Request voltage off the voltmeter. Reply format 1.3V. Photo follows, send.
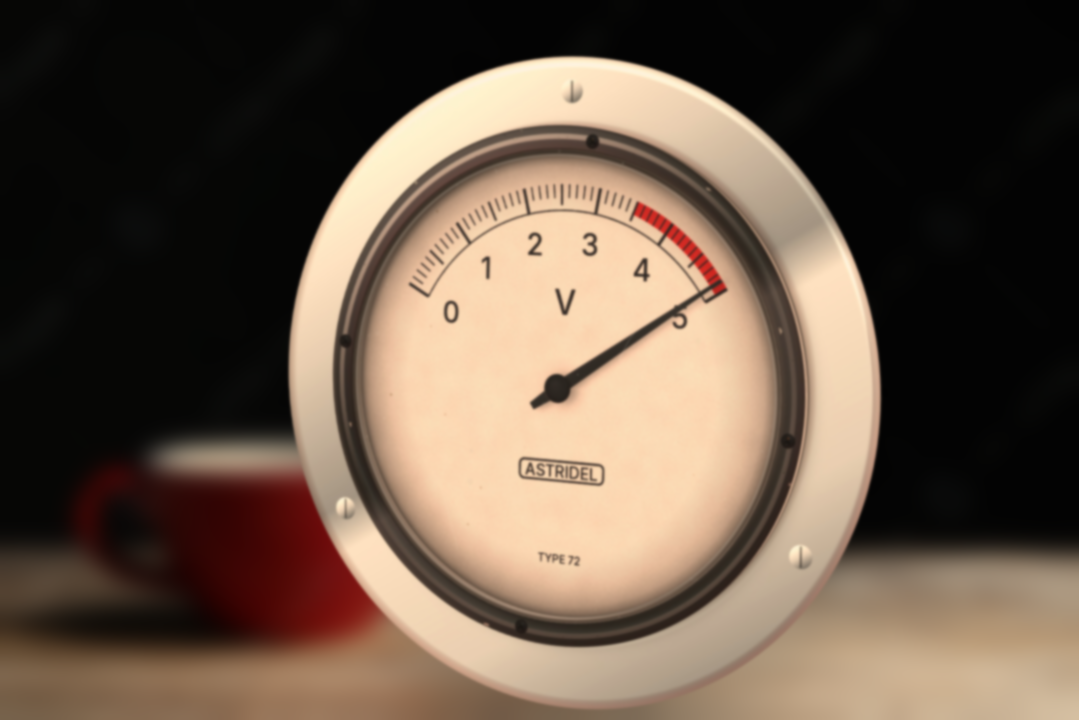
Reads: 4.9V
